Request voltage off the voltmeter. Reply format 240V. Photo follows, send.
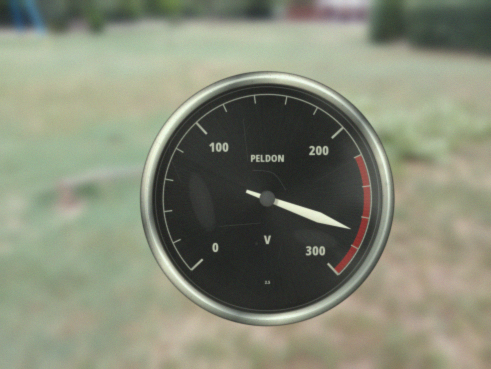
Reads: 270V
